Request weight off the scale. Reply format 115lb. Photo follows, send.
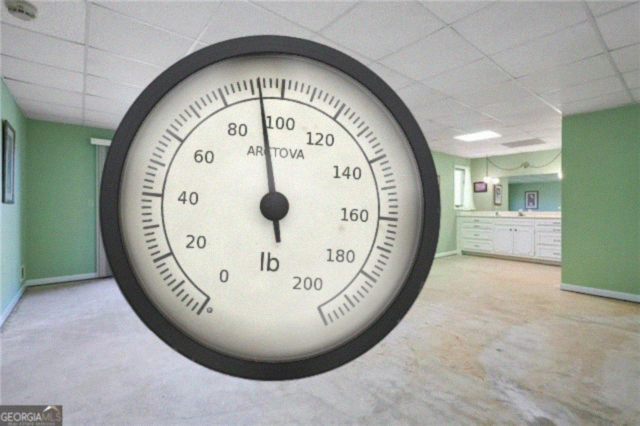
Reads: 92lb
